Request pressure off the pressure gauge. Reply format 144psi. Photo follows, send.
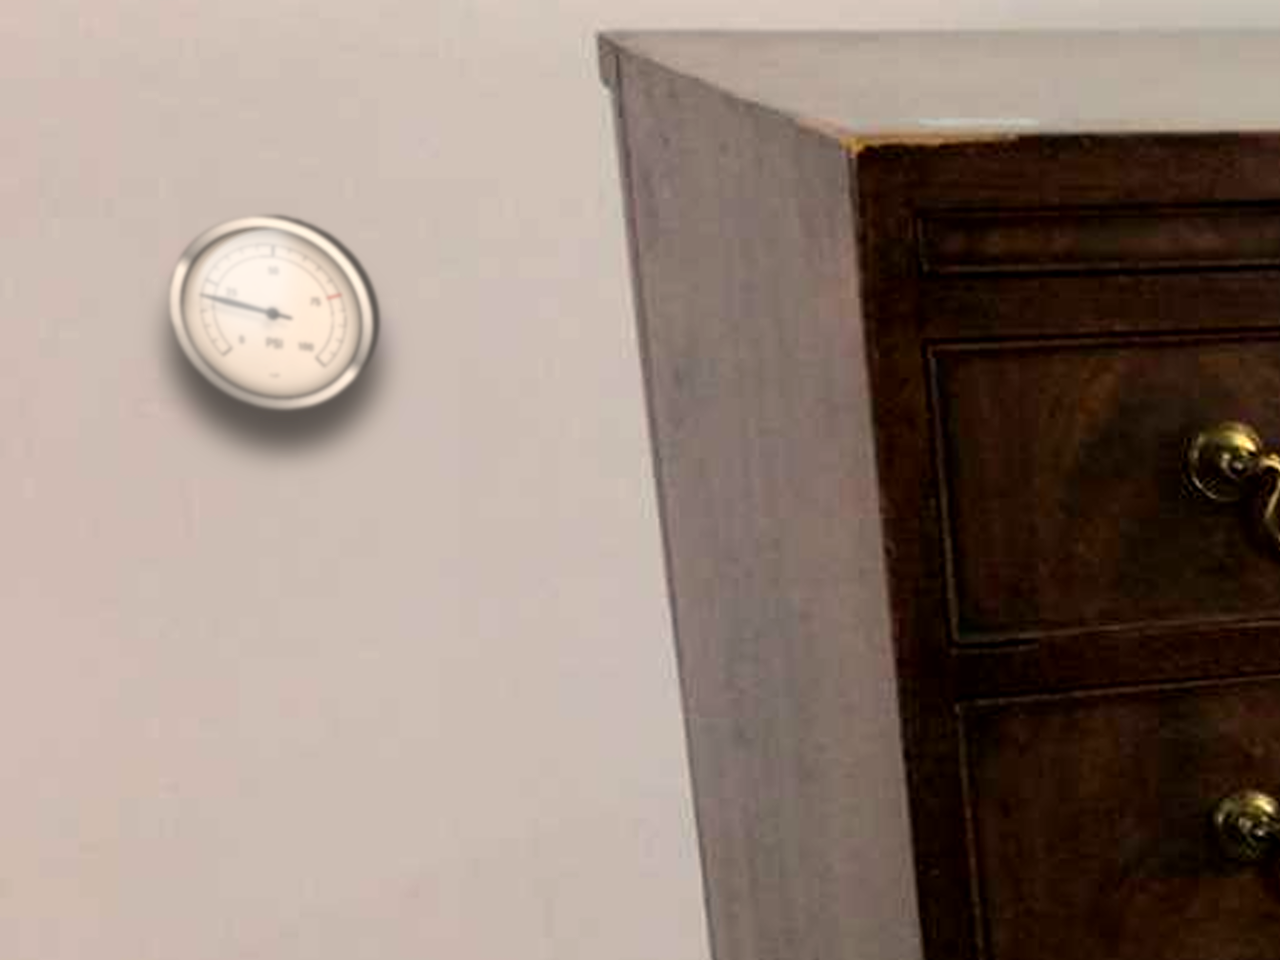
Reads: 20psi
